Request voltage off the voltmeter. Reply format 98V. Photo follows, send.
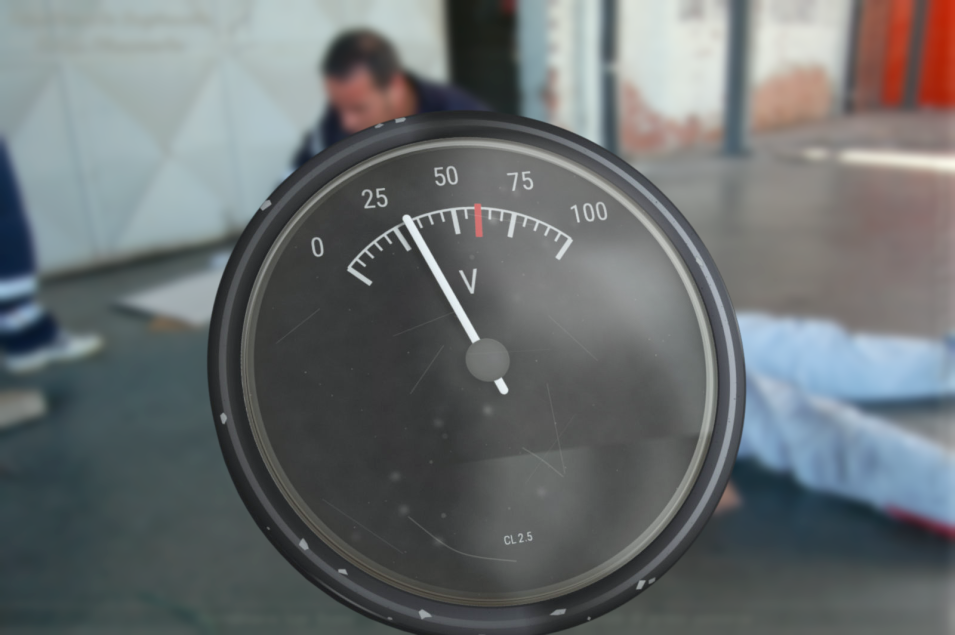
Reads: 30V
